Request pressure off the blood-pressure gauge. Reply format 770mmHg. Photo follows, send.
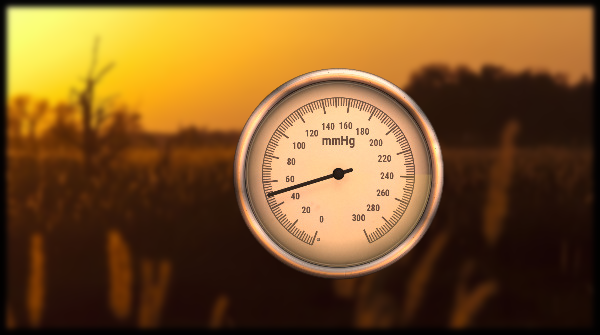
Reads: 50mmHg
